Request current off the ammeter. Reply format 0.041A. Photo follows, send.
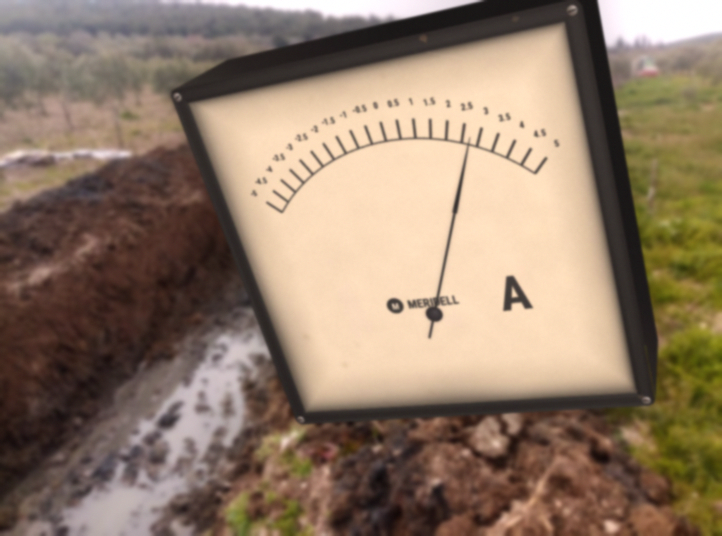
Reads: 2.75A
